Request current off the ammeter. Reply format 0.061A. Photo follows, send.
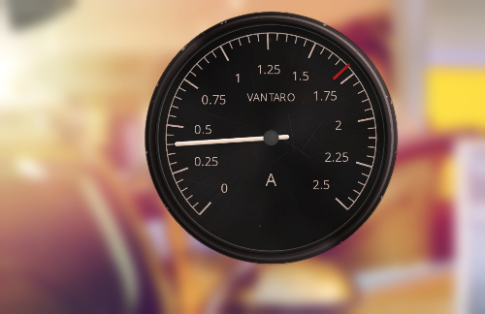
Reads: 0.4A
